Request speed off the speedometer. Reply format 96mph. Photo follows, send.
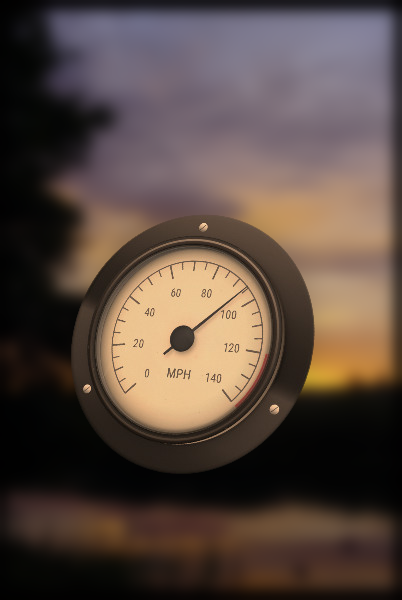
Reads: 95mph
